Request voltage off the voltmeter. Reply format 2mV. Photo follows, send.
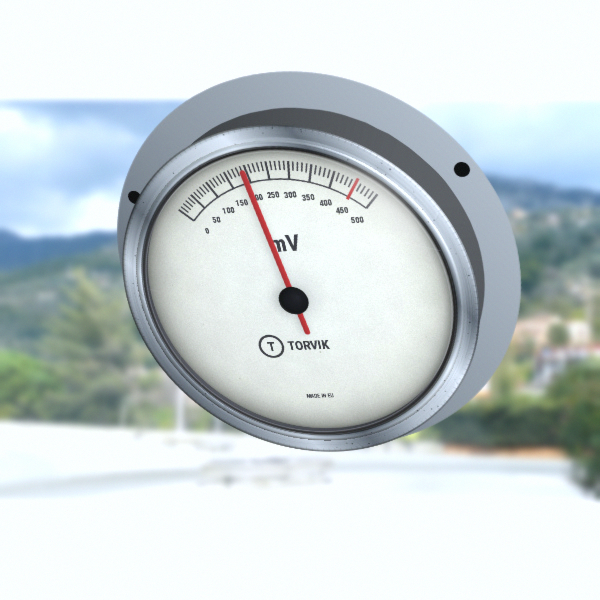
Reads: 200mV
